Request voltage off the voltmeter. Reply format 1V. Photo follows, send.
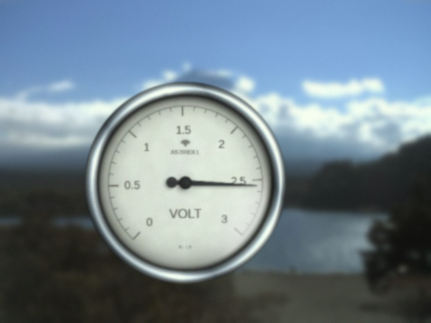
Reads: 2.55V
